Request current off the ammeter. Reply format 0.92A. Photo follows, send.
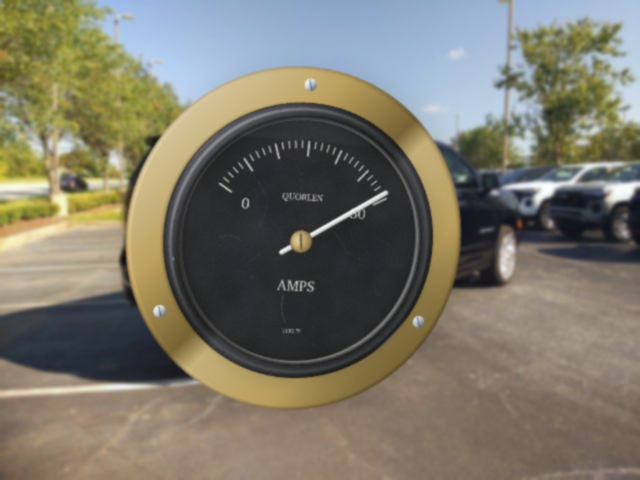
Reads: 29A
